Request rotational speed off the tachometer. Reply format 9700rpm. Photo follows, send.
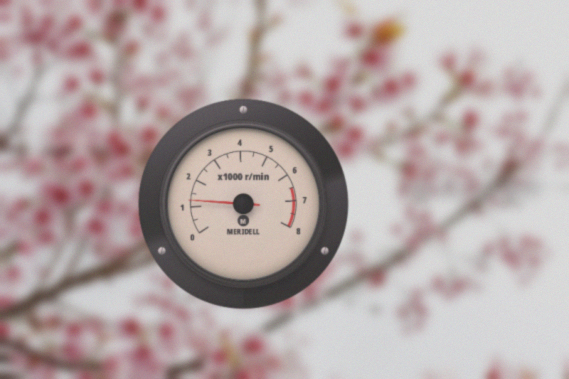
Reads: 1250rpm
